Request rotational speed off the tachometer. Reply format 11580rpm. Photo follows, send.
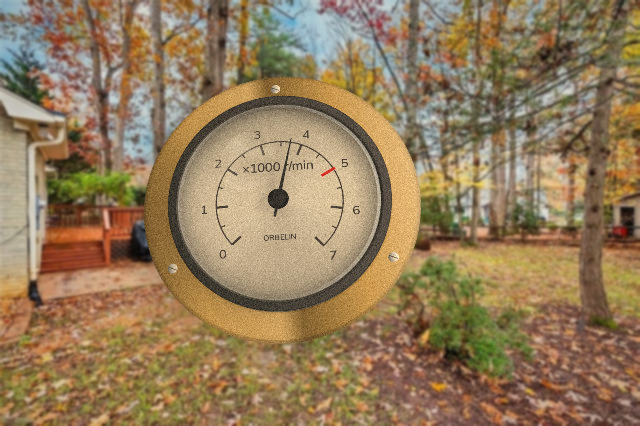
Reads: 3750rpm
